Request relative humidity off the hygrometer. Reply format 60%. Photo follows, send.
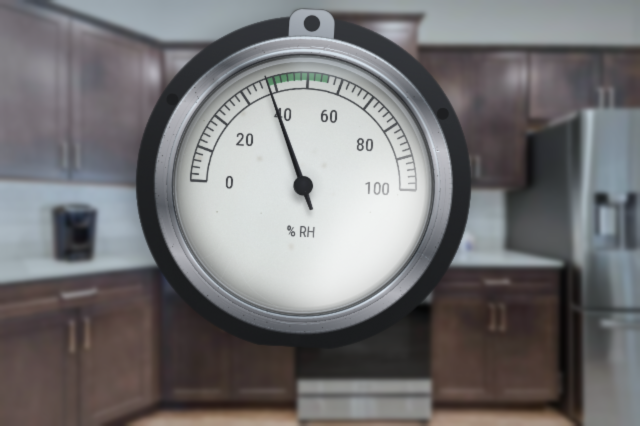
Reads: 38%
